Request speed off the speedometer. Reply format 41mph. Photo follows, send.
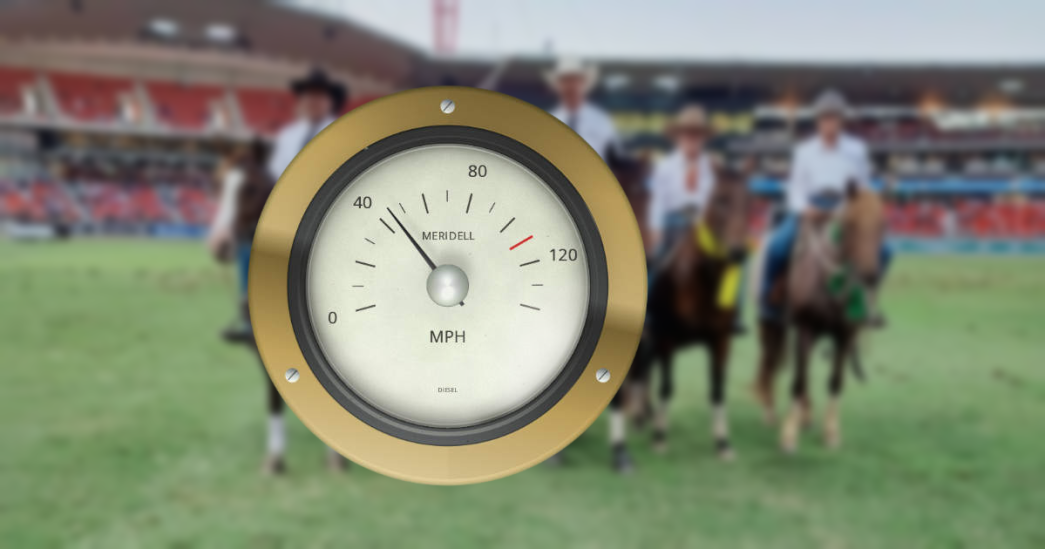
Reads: 45mph
